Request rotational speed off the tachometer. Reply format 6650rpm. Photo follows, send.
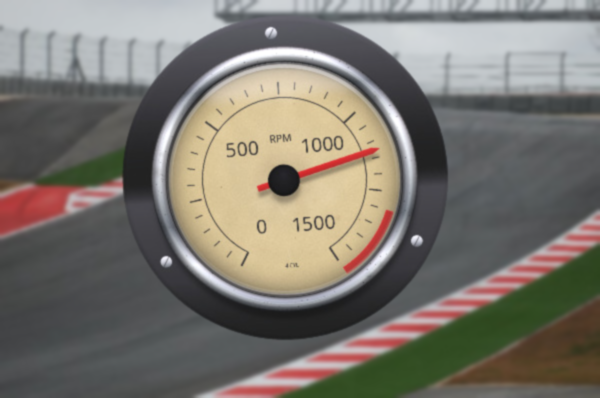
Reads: 1125rpm
